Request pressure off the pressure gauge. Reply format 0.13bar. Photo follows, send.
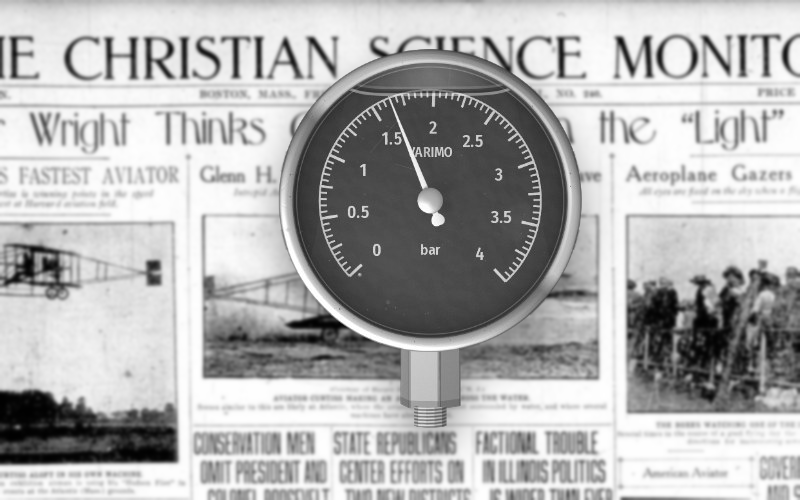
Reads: 1.65bar
